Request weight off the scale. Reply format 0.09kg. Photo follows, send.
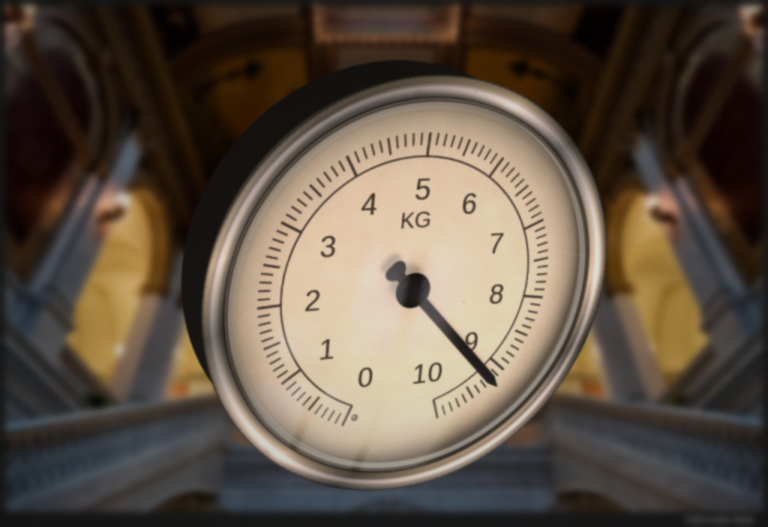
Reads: 9.2kg
